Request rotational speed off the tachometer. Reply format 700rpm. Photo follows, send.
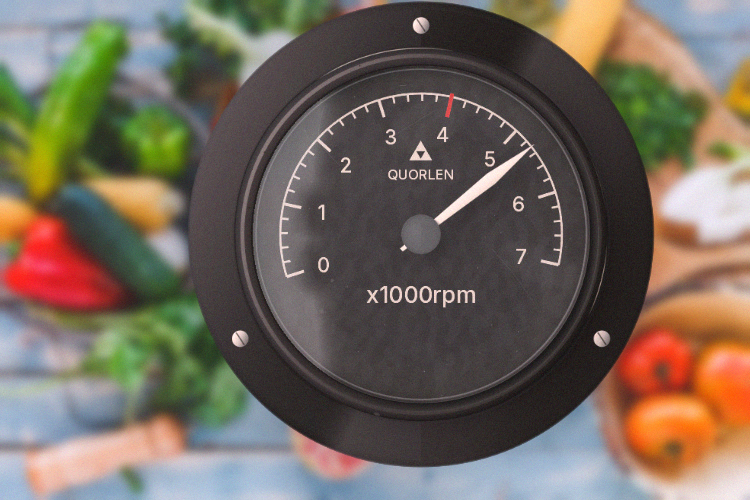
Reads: 5300rpm
